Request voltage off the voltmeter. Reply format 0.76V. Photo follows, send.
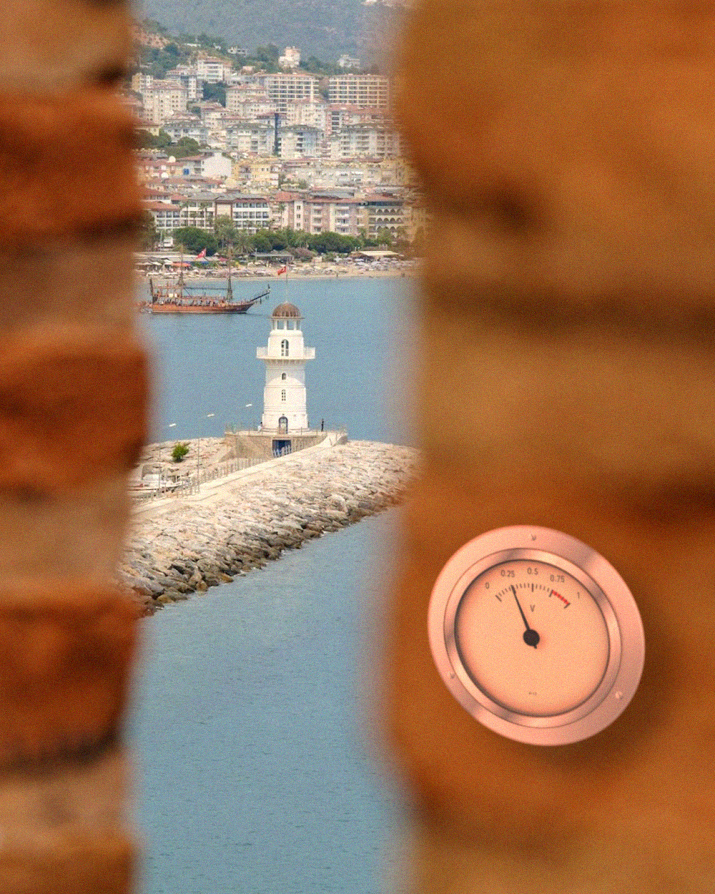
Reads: 0.25V
